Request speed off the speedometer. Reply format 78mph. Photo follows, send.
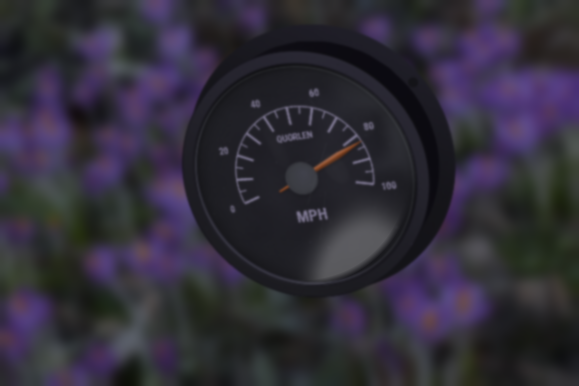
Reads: 82.5mph
